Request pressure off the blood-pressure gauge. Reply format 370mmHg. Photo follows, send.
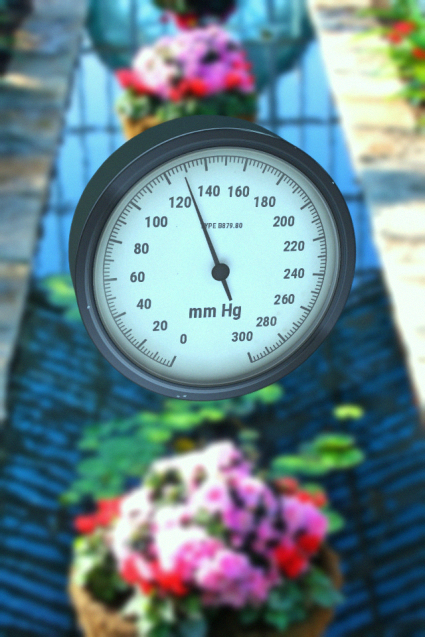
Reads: 128mmHg
